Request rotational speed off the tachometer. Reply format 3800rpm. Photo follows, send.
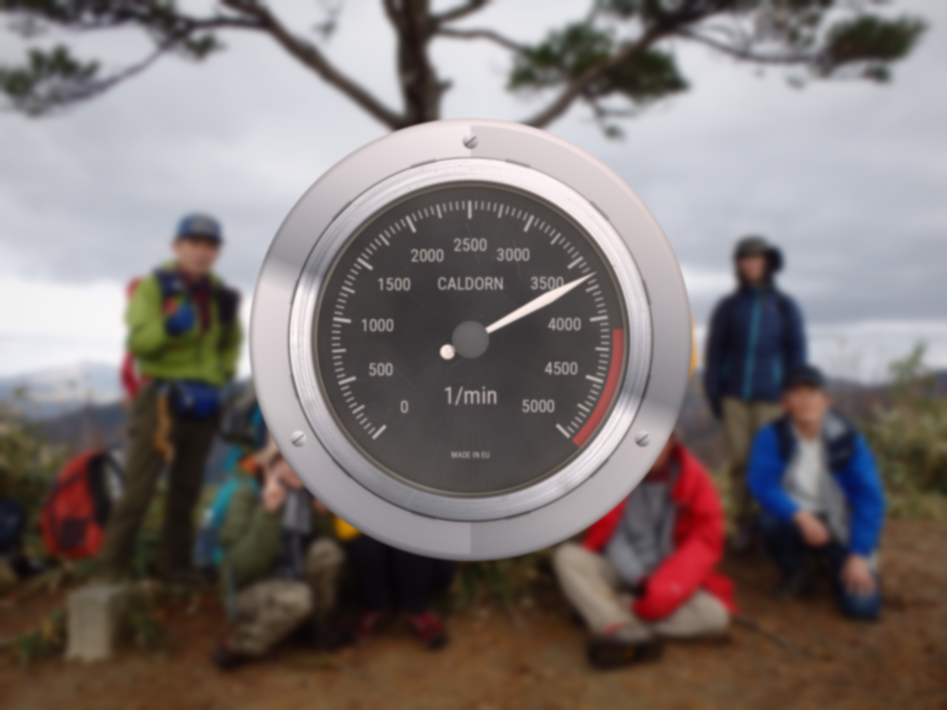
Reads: 3650rpm
